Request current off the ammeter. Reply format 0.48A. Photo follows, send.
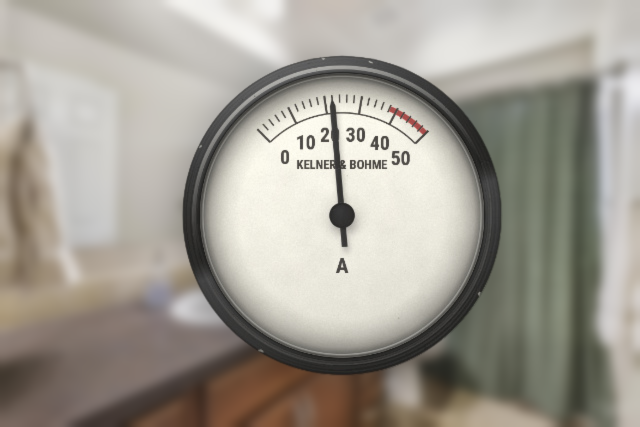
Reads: 22A
